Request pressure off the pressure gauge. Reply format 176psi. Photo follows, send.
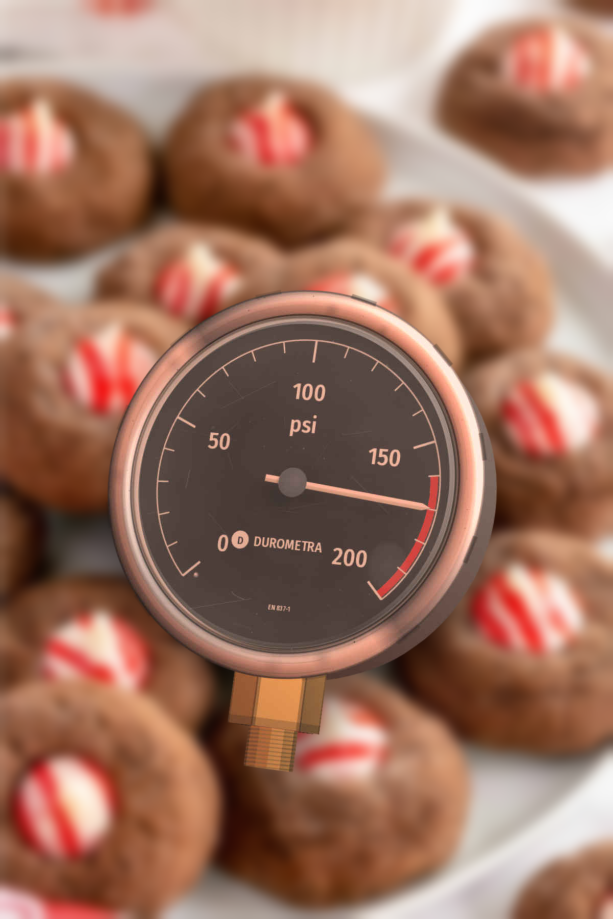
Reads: 170psi
